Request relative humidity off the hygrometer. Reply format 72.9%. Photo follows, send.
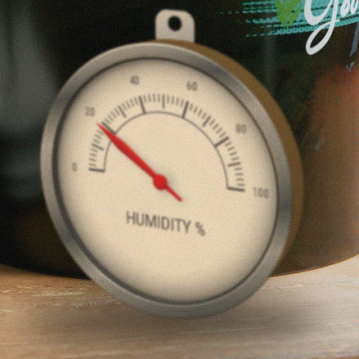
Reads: 20%
